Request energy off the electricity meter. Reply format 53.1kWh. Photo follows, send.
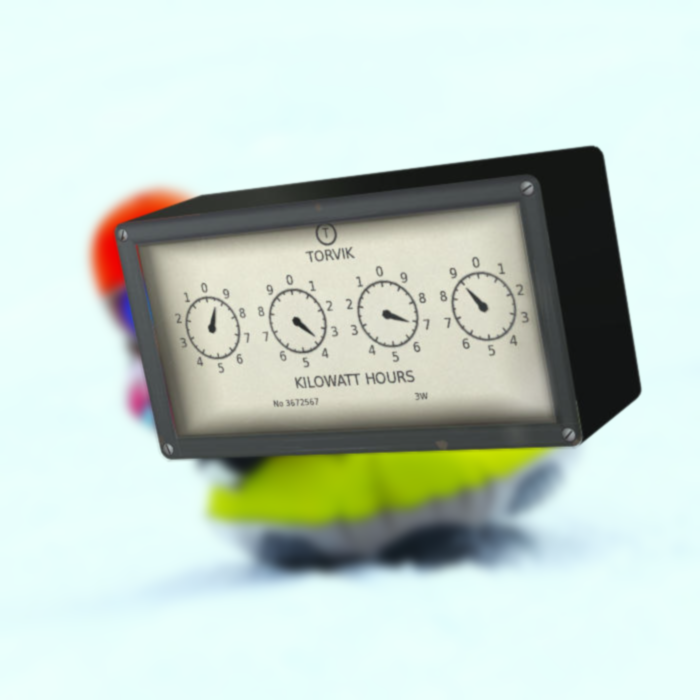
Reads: 9369kWh
